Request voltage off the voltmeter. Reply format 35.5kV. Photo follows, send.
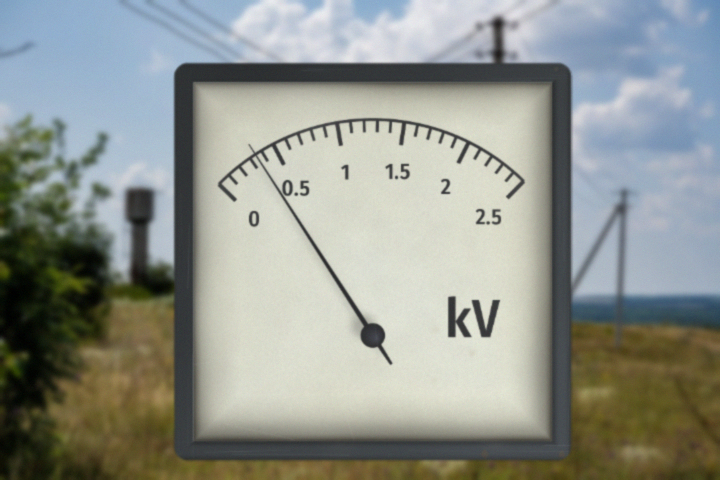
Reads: 0.35kV
